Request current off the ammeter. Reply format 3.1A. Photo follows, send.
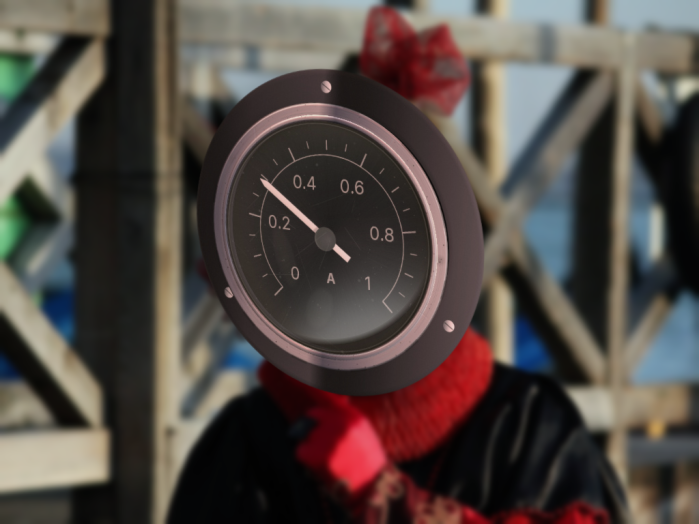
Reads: 0.3A
